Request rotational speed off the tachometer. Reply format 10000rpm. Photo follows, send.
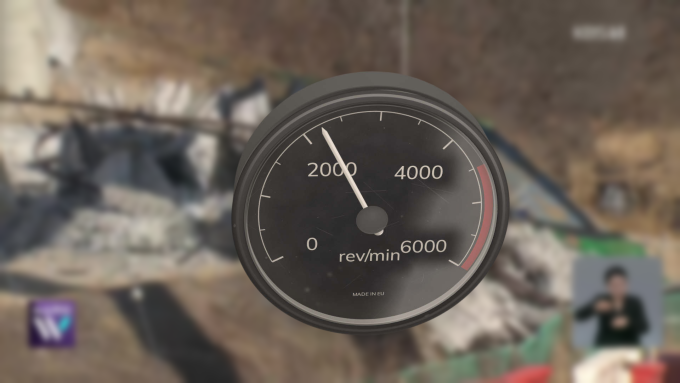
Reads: 2250rpm
